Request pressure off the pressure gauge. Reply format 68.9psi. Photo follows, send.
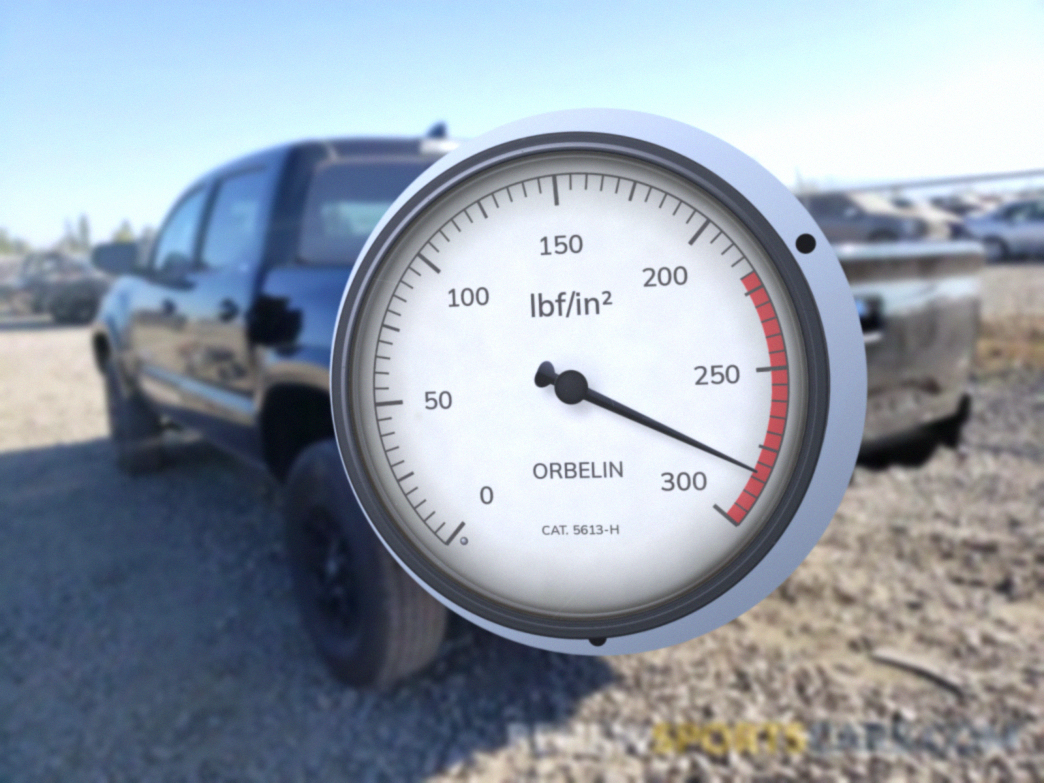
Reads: 282.5psi
